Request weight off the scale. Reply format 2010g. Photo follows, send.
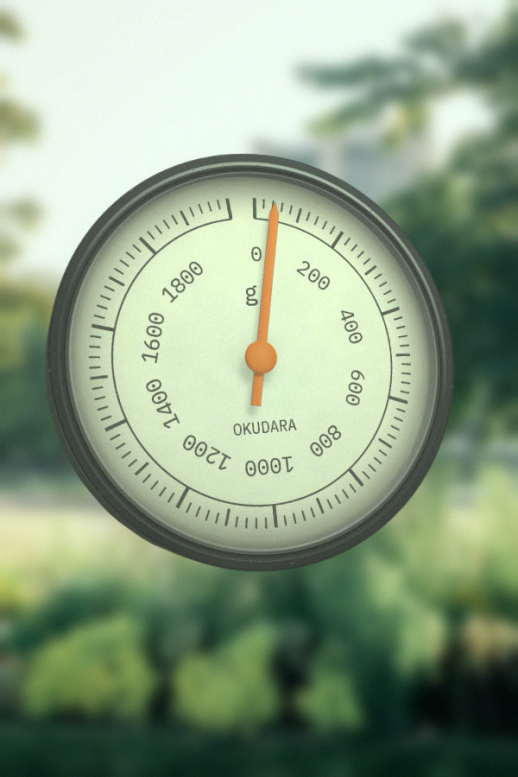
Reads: 40g
